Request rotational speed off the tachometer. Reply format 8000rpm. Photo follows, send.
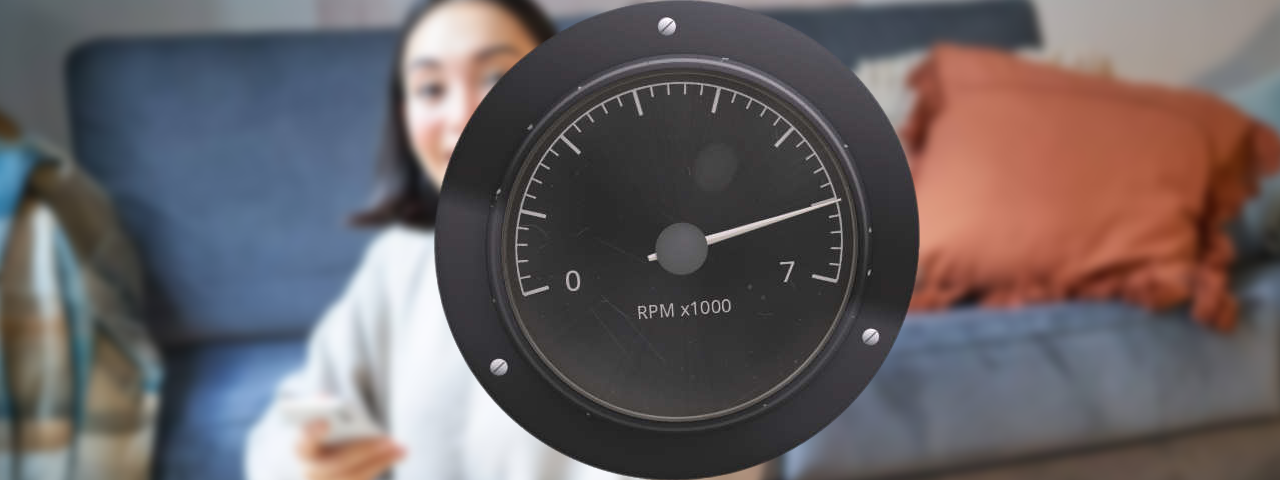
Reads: 6000rpm
